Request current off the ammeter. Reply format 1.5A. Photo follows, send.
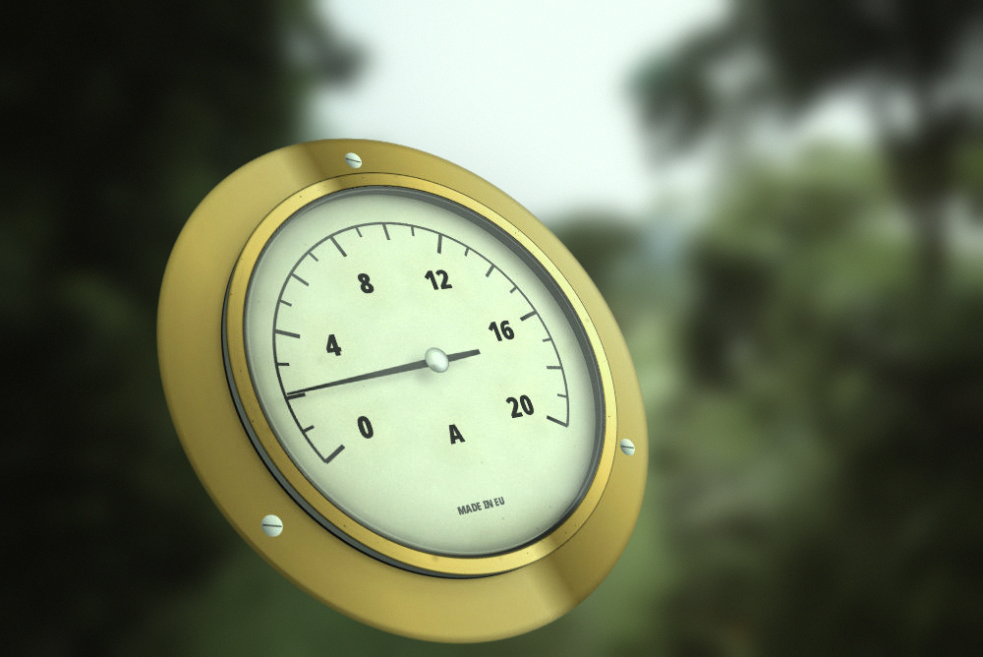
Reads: 2A
